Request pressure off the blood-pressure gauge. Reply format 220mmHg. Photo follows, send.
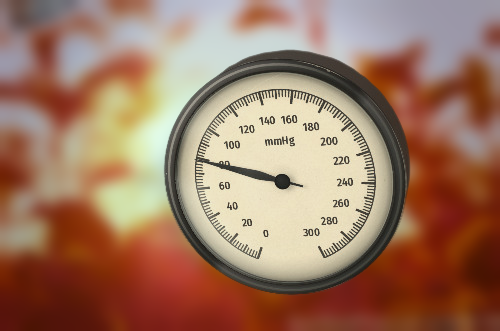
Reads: 80mmHg
